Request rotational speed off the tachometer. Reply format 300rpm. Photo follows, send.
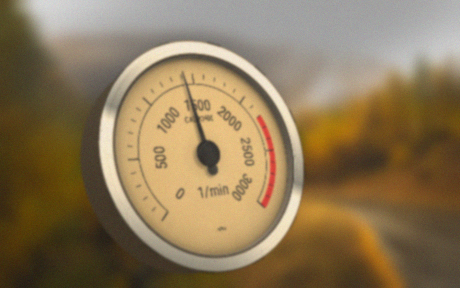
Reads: 1400rpm
